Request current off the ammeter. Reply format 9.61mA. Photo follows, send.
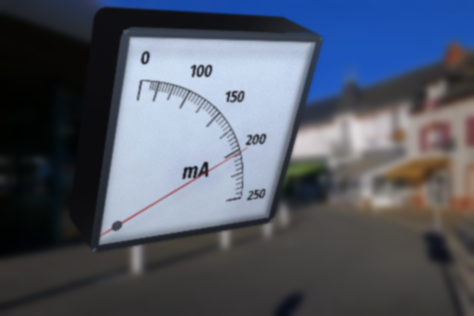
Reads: 200mA
